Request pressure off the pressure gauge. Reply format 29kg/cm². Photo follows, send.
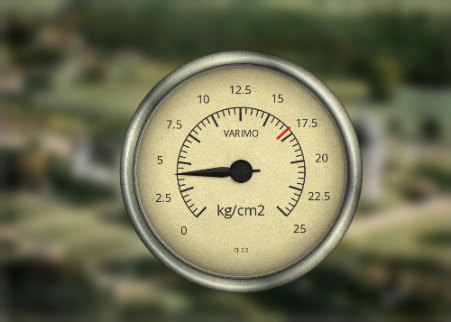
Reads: 4kg/cm²
